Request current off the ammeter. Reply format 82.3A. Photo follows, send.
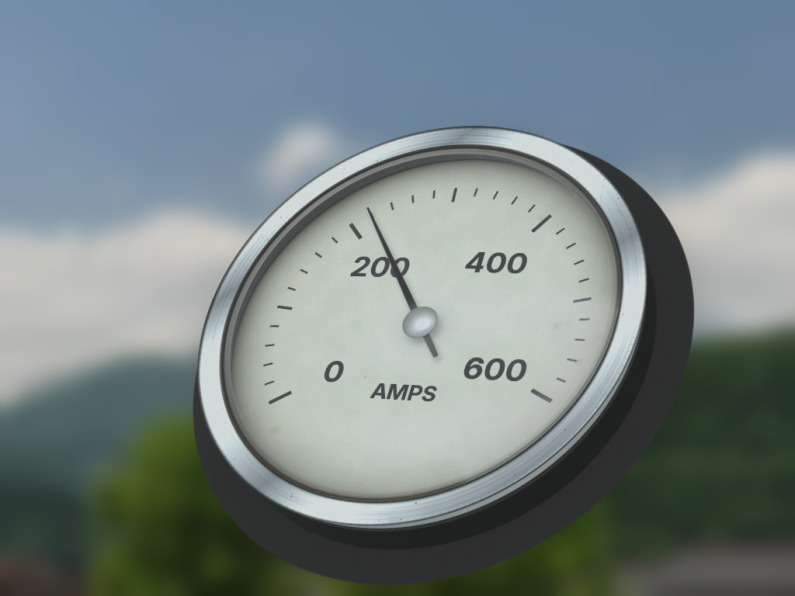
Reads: 220A
